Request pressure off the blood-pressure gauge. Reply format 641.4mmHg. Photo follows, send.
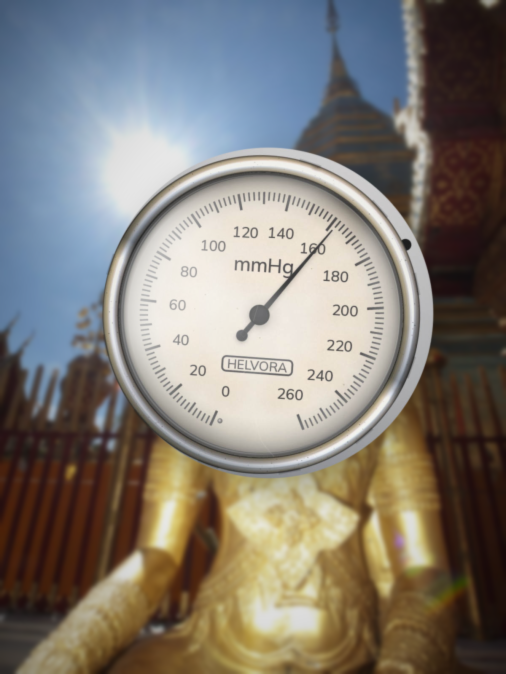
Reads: 162mmHg
